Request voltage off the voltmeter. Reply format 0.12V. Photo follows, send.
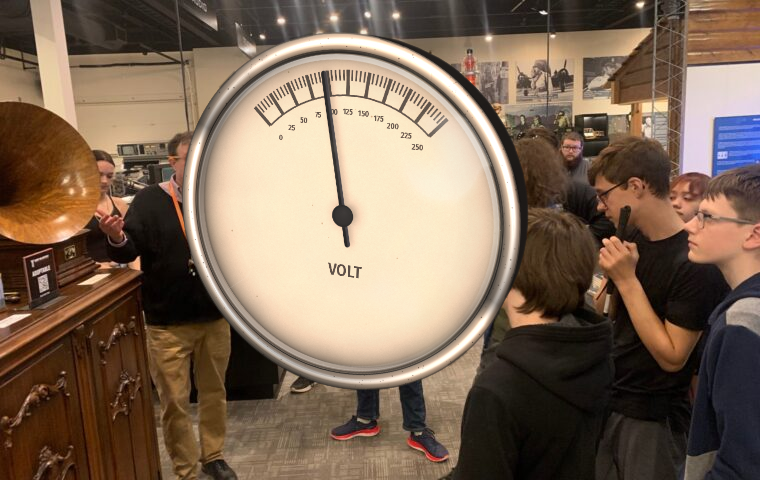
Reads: 100V
